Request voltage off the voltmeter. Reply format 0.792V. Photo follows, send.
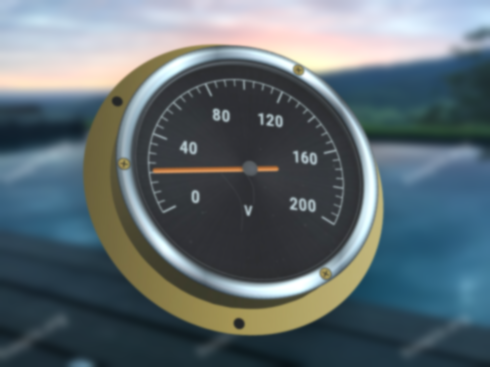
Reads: 20V
